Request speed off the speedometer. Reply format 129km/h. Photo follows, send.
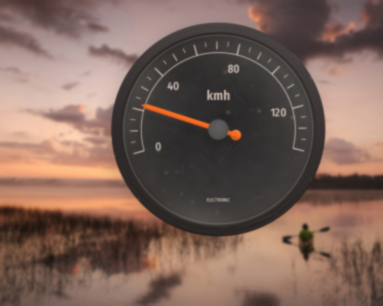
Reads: 22.5km/h
